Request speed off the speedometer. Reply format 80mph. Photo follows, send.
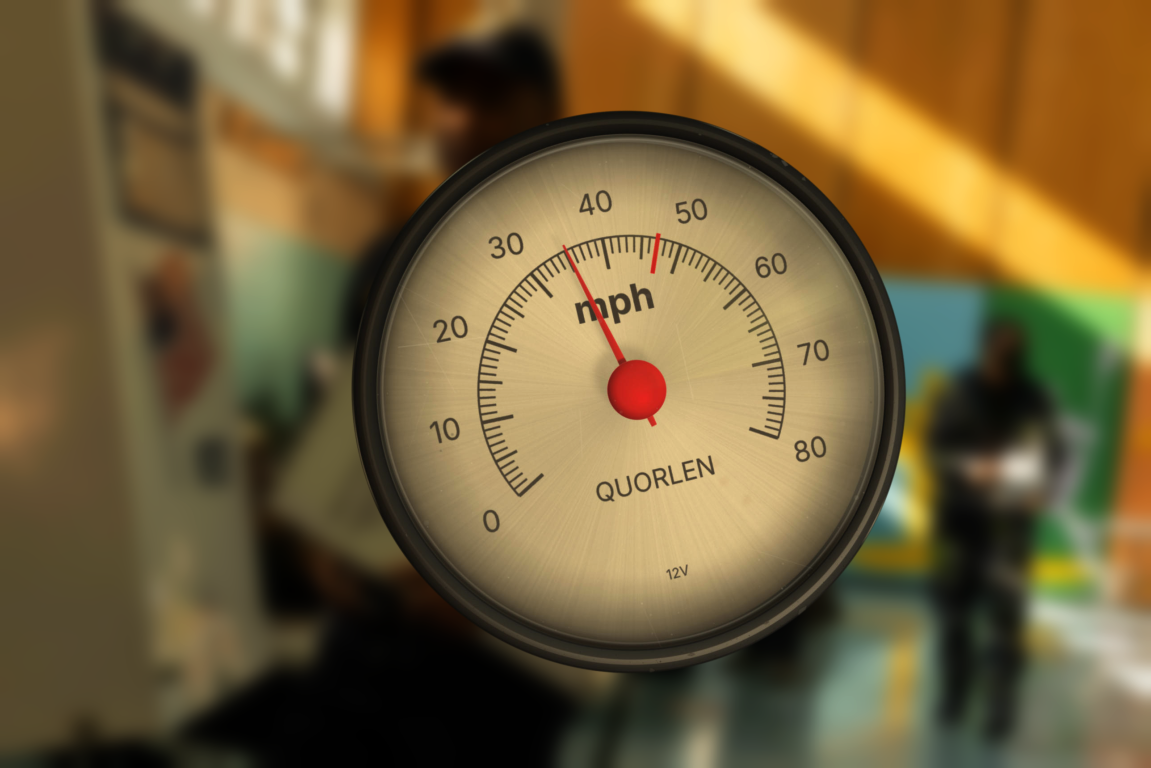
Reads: 35mph
